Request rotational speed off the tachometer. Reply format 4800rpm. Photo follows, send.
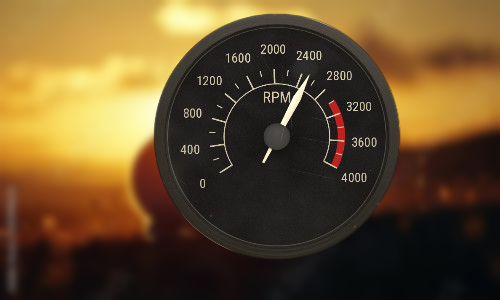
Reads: 2500rpm
